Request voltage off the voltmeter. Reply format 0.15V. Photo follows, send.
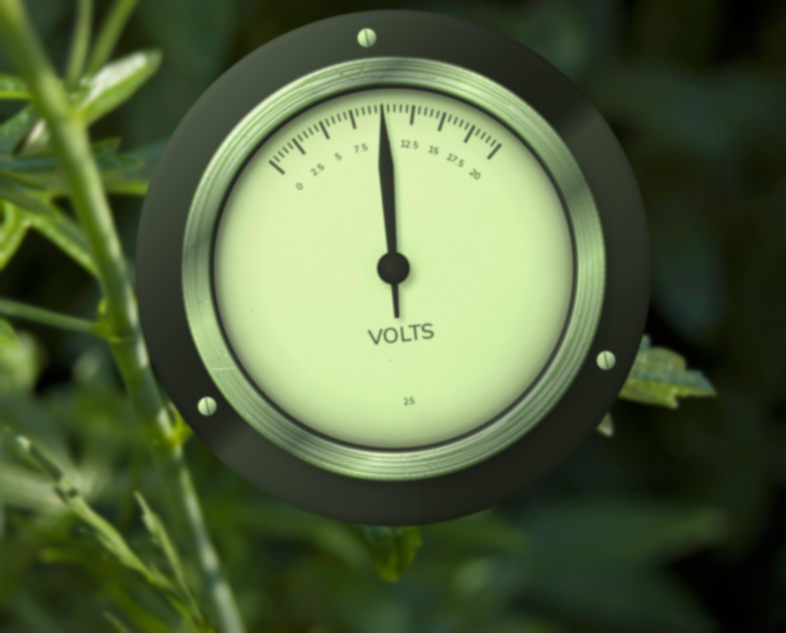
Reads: 10V
